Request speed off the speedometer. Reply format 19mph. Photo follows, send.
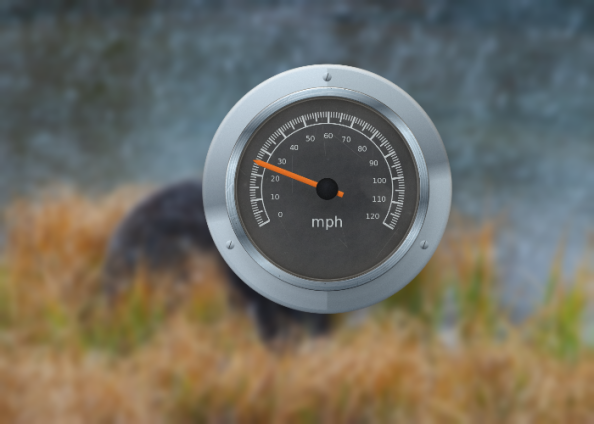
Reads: 25mph
